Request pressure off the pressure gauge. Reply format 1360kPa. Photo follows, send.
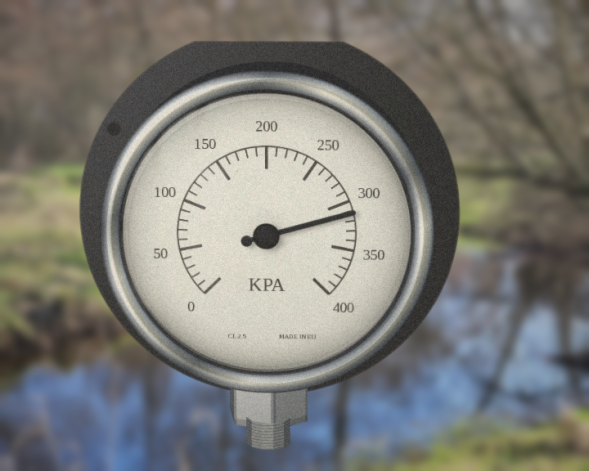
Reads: 310kPa
